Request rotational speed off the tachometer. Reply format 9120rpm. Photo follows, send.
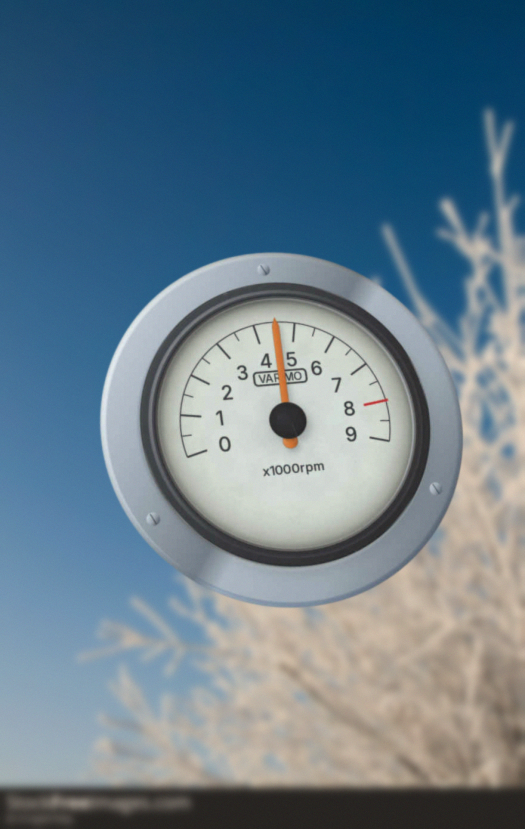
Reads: 4500rpm
